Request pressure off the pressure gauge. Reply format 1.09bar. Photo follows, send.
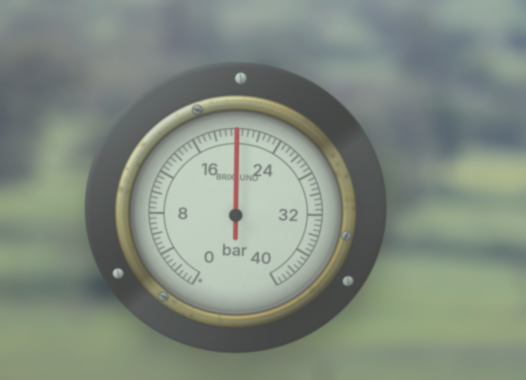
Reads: 20bar
